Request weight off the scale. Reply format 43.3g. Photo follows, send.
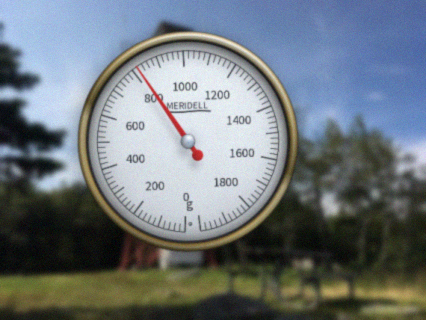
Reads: 820g
